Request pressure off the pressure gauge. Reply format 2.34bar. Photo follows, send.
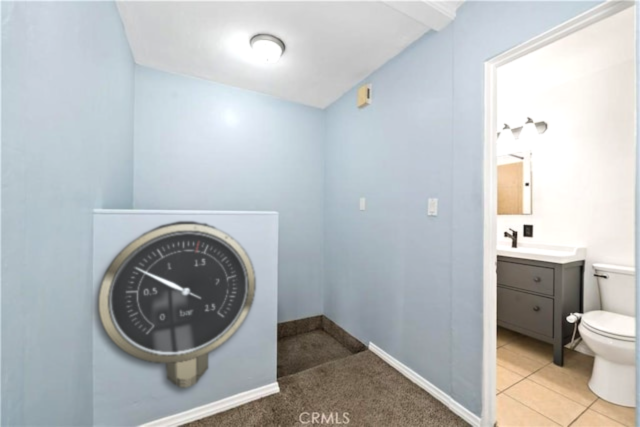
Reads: 0.75bar
